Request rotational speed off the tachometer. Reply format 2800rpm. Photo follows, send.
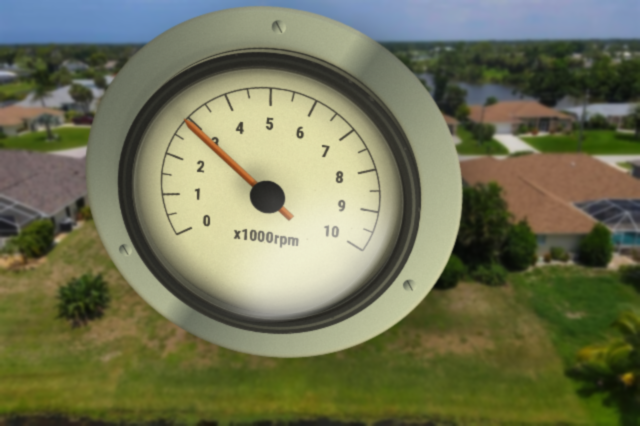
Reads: 3000rpm
